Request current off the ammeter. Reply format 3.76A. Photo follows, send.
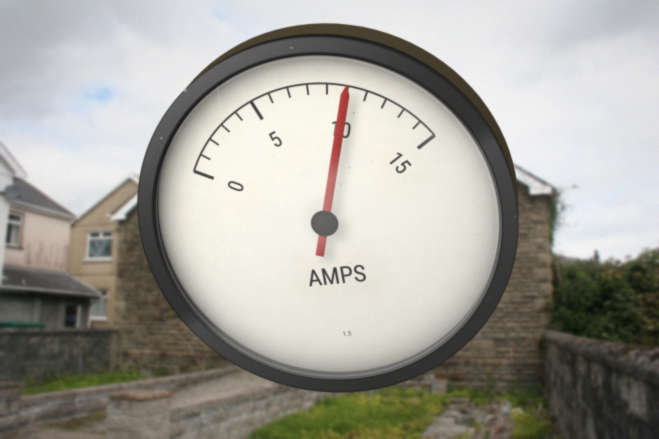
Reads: 10A
